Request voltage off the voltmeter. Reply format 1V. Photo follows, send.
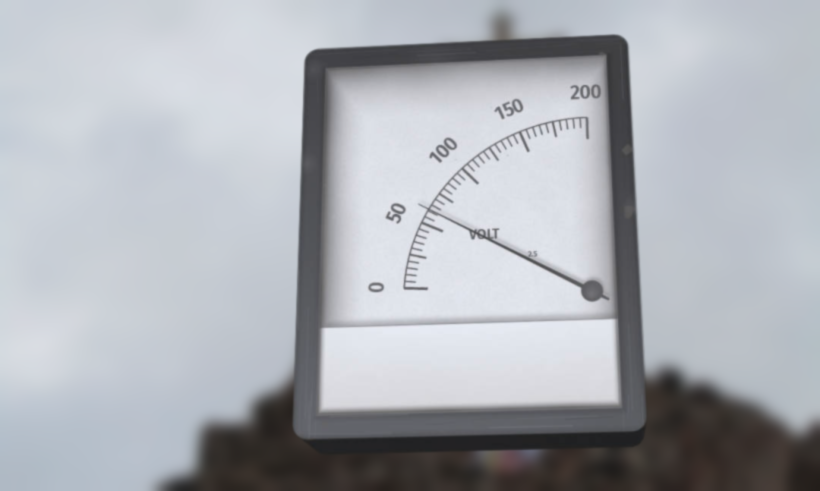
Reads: 60V
